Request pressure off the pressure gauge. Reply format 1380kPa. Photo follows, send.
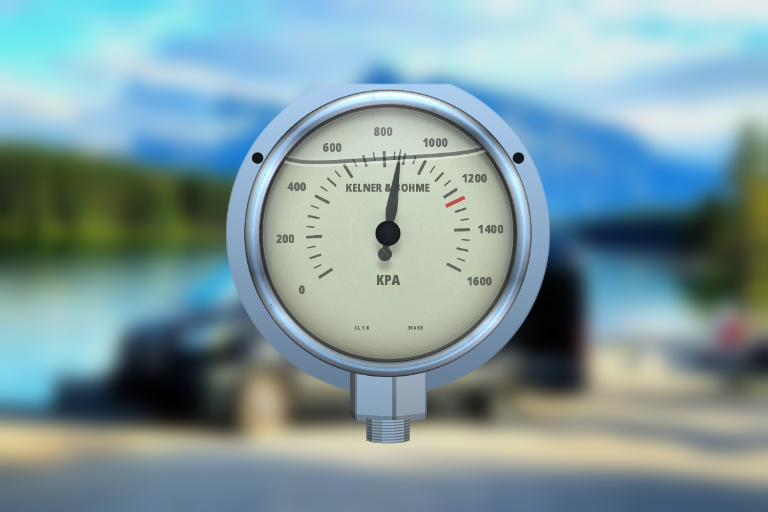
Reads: 875kPa
